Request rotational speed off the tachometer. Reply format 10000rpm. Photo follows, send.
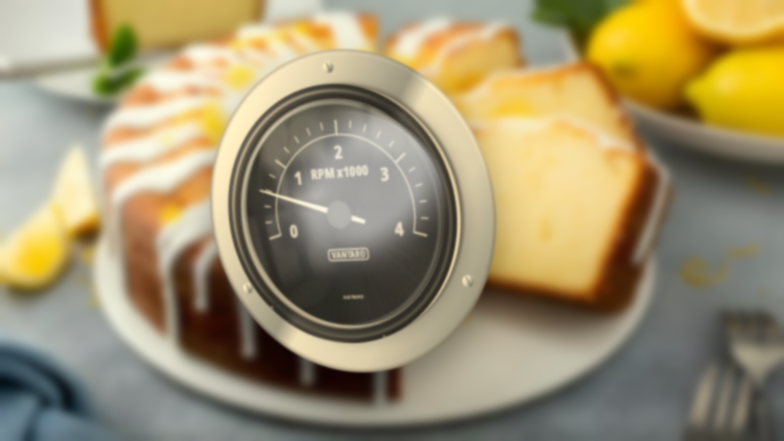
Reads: 600rpm
